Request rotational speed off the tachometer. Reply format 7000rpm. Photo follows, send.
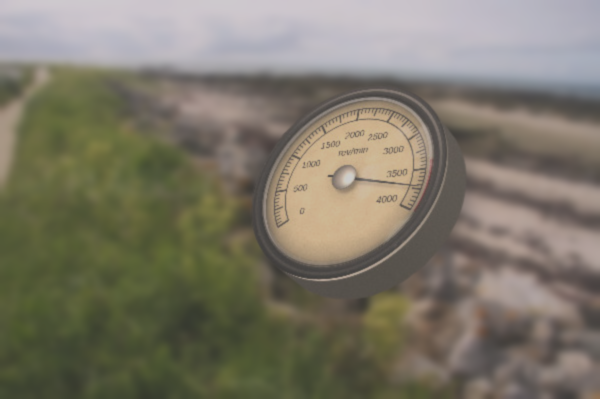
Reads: 3750rpm
